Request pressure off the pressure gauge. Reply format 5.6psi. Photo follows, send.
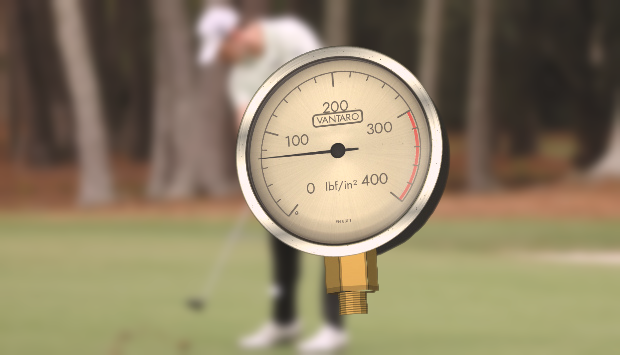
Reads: 70psi
